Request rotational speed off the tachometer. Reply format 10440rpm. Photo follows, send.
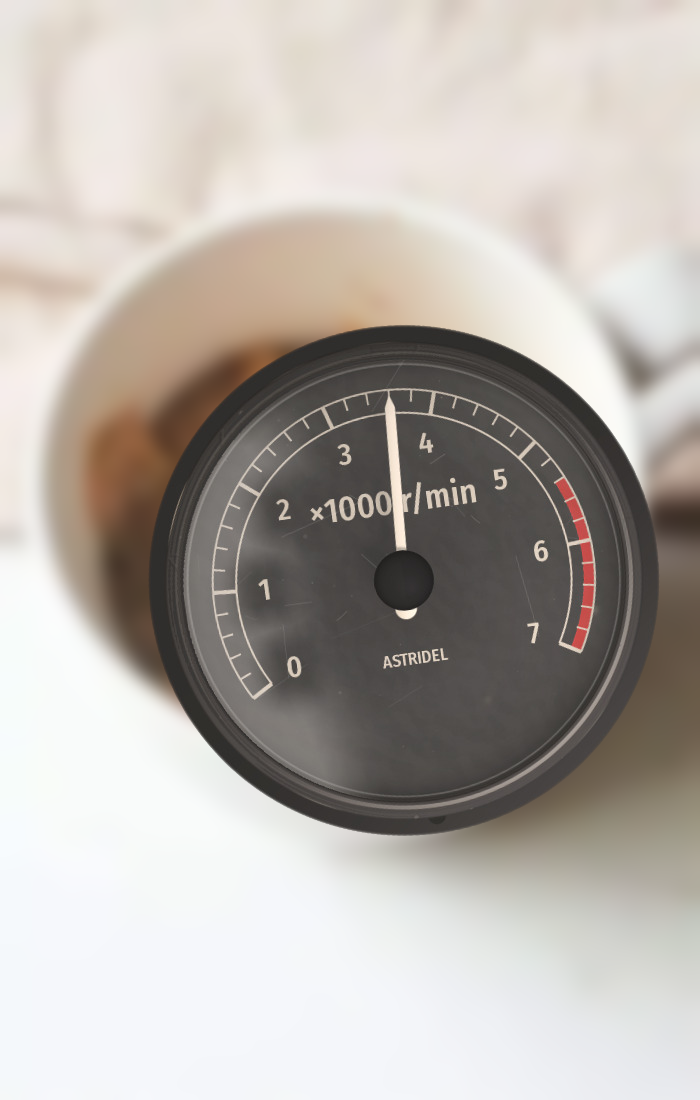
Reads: 3600rpm
